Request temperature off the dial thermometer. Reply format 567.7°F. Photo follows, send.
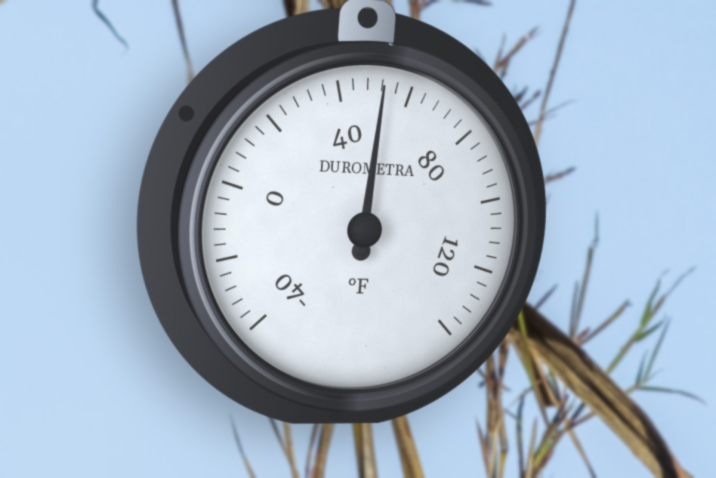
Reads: 52°F
